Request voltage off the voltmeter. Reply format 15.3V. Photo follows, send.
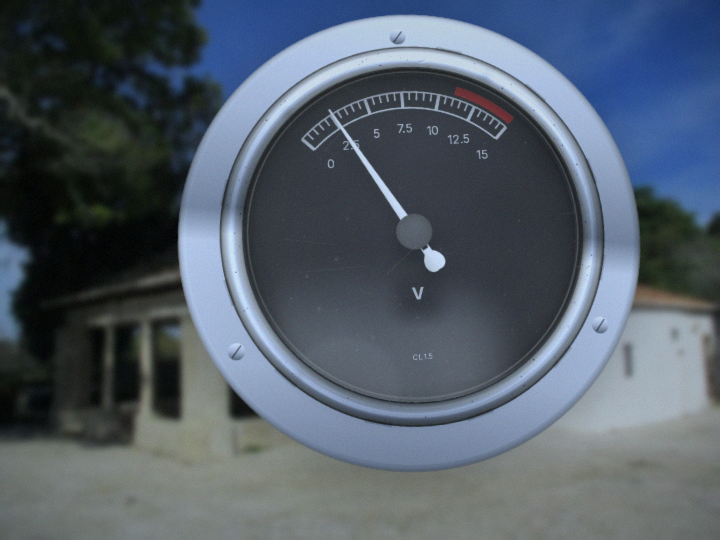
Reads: 2.5V
